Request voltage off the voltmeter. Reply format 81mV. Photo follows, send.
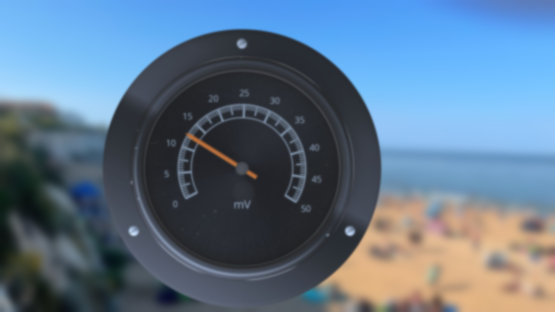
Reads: 12.5mV
